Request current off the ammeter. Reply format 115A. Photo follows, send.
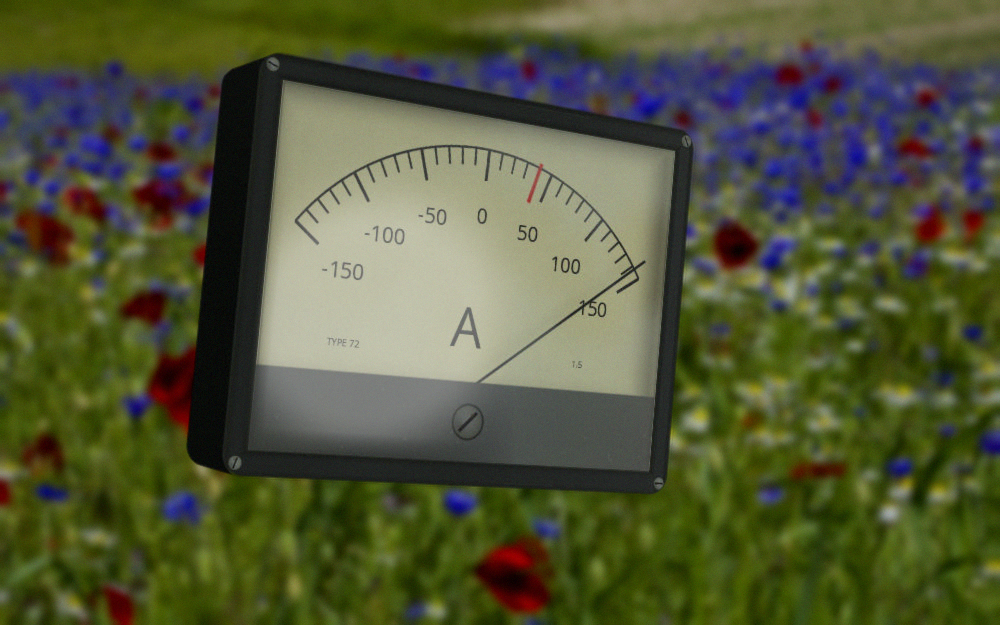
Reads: 140A
